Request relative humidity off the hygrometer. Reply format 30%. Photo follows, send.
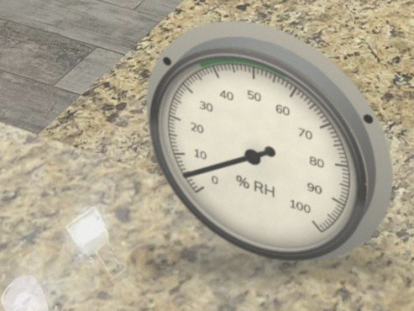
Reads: 5%
